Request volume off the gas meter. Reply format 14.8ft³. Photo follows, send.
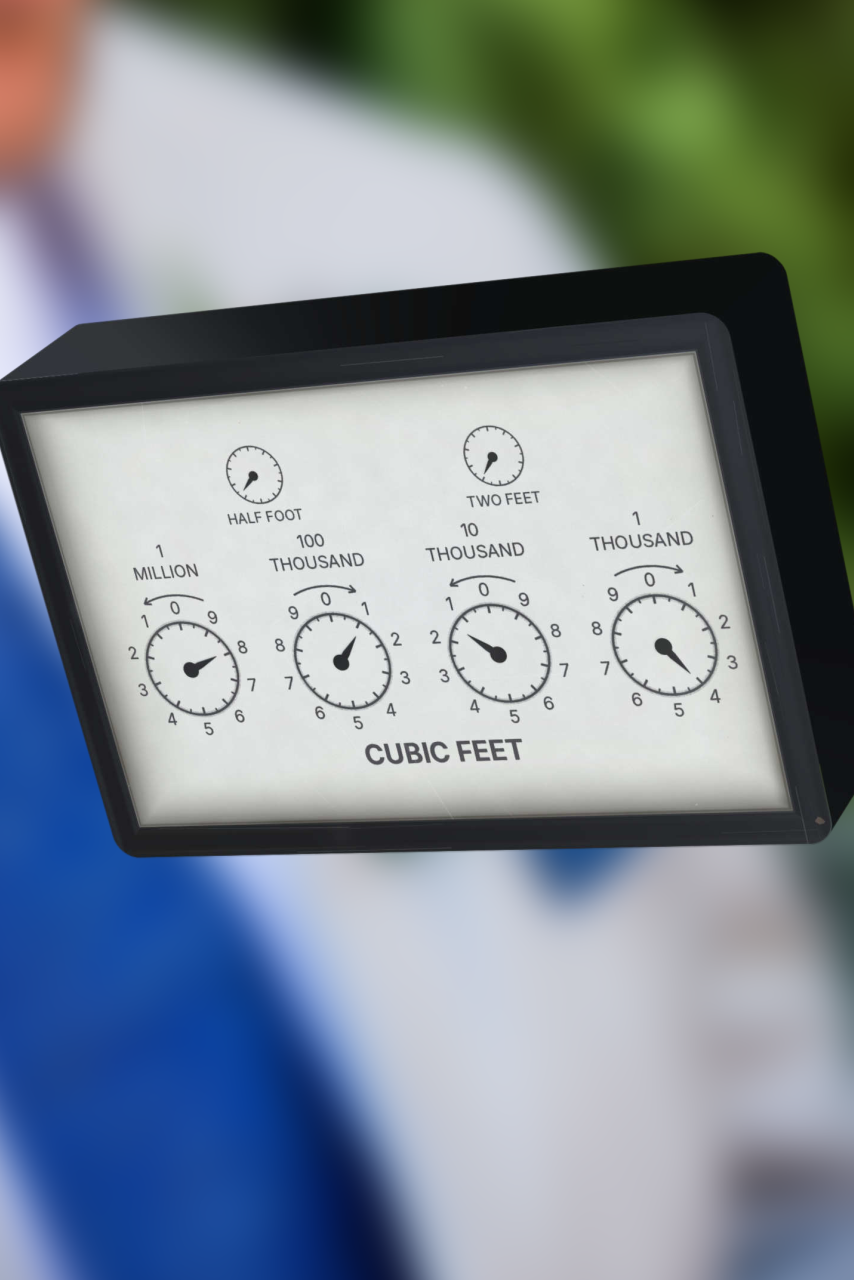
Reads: 811400ft³
